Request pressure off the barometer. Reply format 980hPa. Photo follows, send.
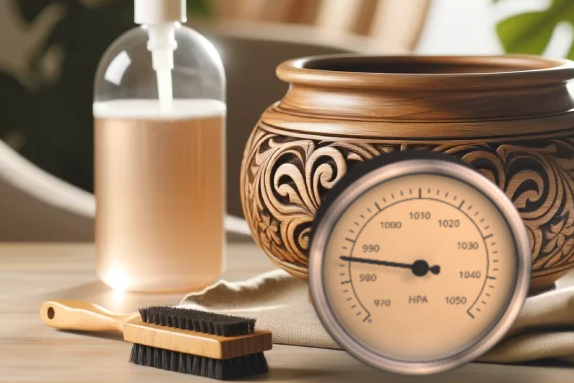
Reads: 986hPa
